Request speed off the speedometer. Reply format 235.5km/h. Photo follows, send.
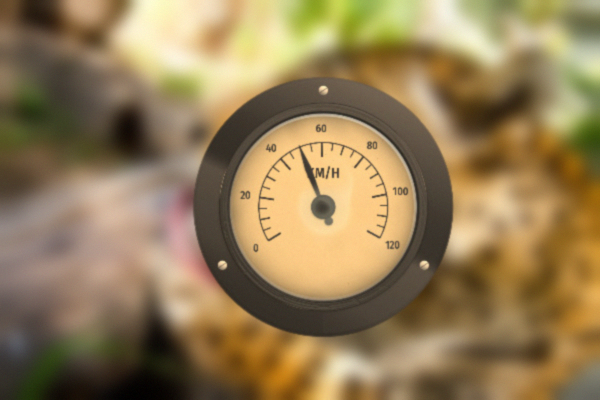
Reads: 50km/h
